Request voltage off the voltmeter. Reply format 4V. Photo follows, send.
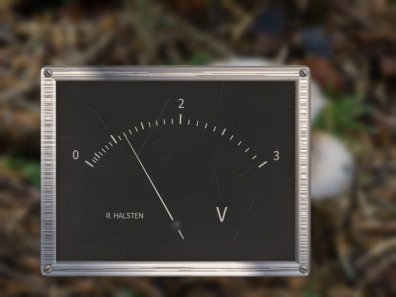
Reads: 1.2V
